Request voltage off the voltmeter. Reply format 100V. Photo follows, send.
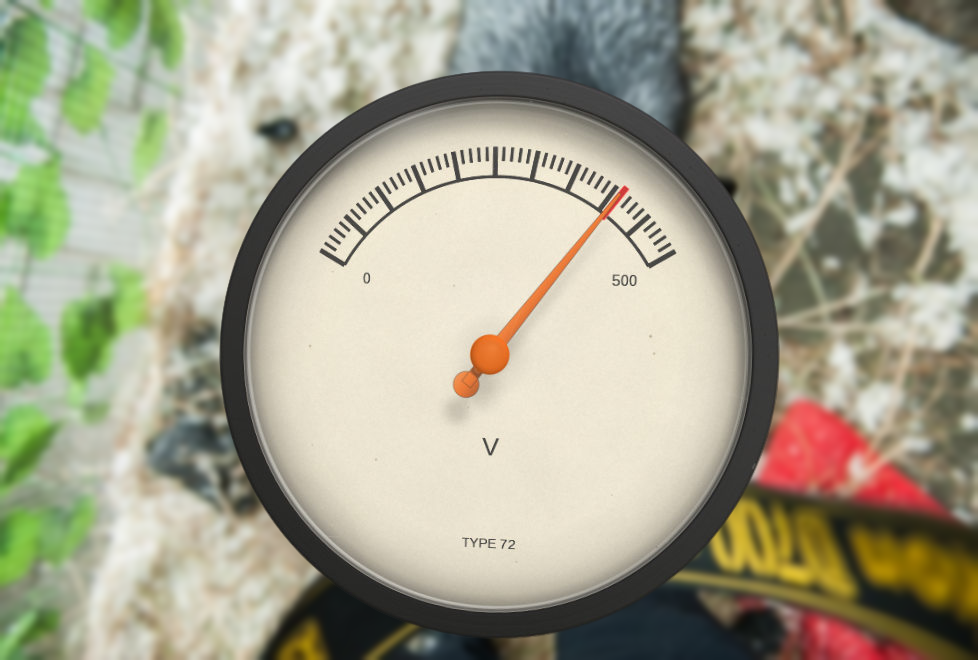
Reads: 410V
